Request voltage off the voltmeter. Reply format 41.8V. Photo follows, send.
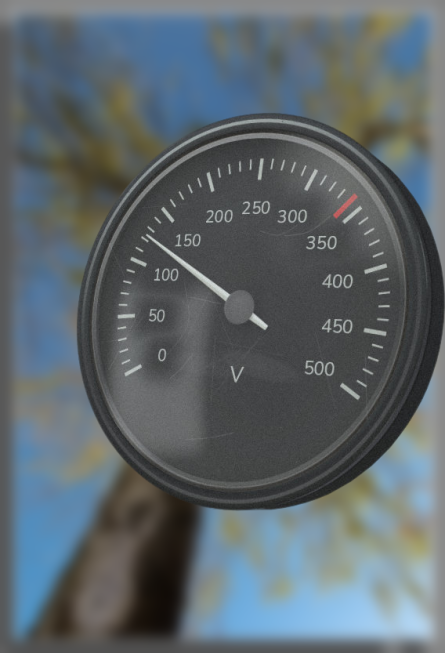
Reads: 125V
